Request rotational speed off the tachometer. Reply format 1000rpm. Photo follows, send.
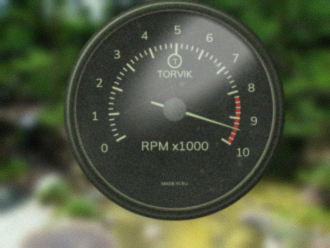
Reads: 9400rpm
